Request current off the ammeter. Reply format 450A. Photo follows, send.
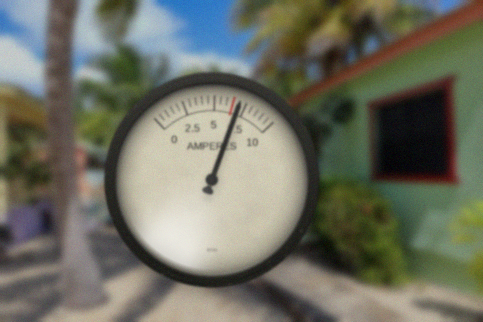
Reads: 7A
